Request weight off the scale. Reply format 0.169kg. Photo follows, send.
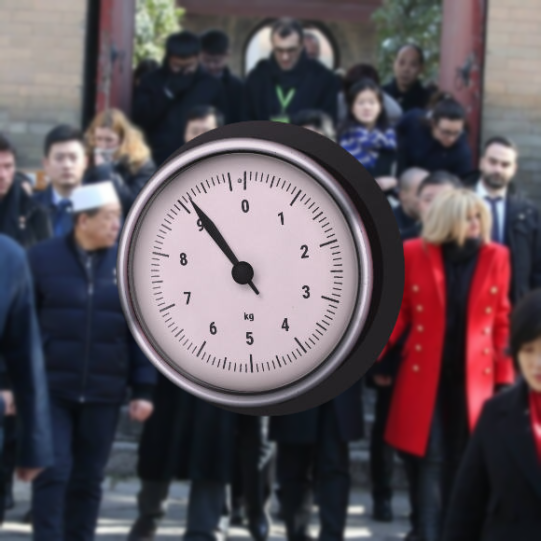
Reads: 9.2kg
